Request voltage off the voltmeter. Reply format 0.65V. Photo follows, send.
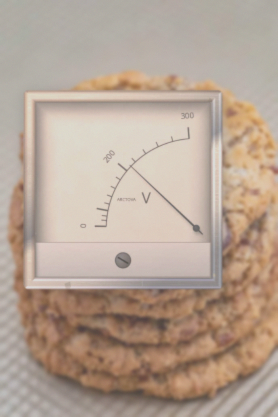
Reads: 210V
